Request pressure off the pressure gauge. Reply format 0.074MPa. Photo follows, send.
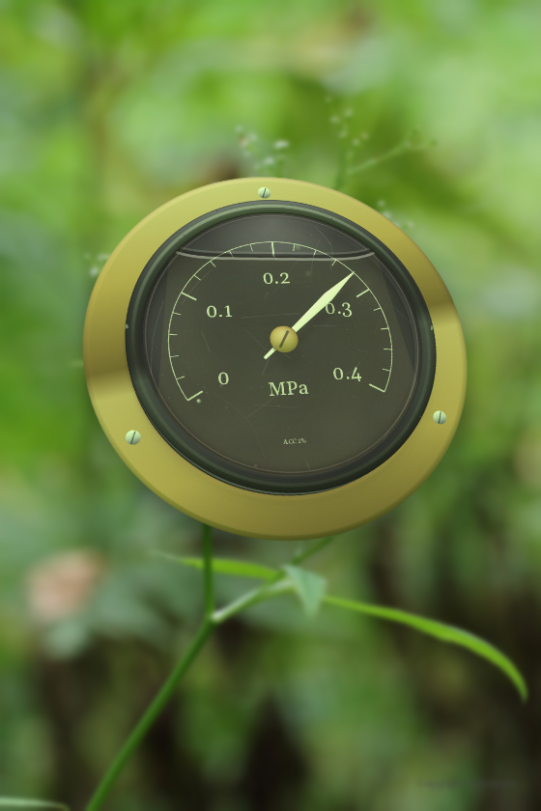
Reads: 0.28MPa
